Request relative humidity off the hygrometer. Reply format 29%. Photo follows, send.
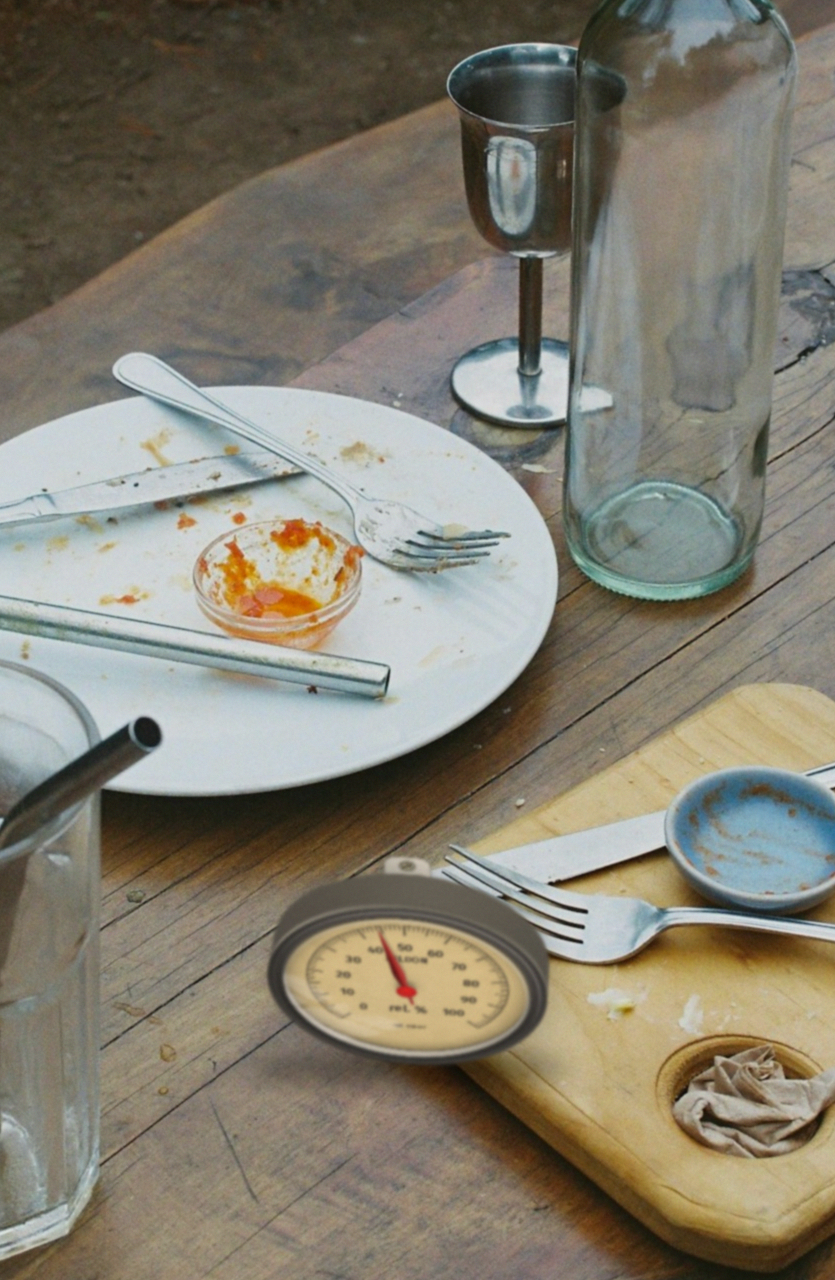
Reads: 45%
